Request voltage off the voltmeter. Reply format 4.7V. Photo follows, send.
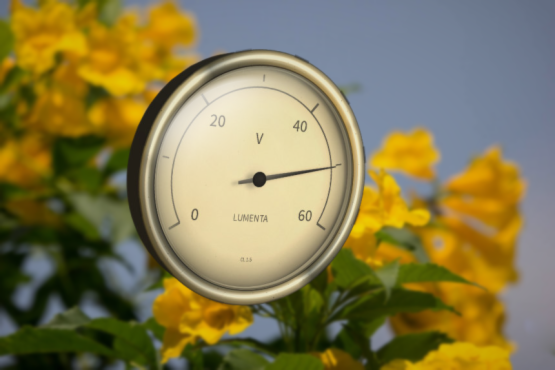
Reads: 50V
